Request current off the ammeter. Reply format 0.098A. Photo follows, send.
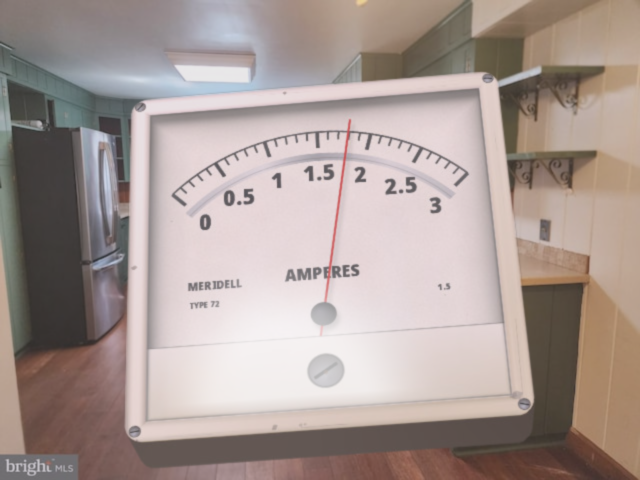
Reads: 1.8A
